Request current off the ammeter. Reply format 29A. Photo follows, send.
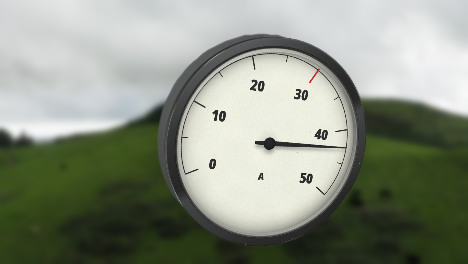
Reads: 42.5A
